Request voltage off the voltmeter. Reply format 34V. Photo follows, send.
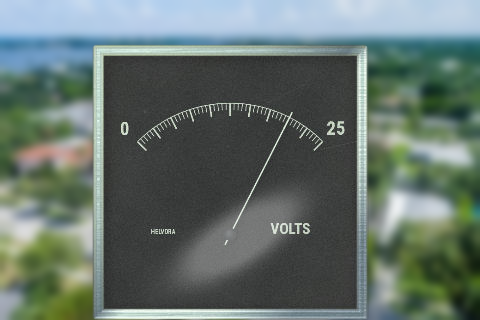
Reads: 20V
